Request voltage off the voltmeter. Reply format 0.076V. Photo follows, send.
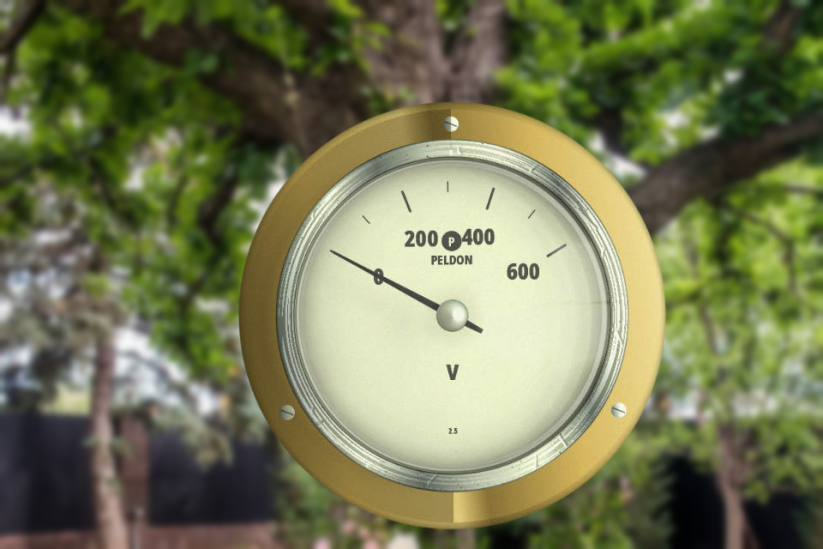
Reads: 0V
